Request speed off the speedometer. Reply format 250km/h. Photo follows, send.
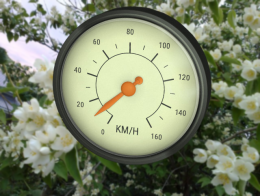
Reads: 10km/h
